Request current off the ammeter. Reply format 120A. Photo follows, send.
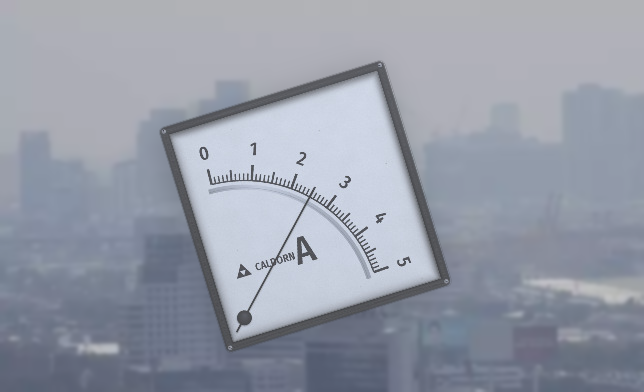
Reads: 2.5A
